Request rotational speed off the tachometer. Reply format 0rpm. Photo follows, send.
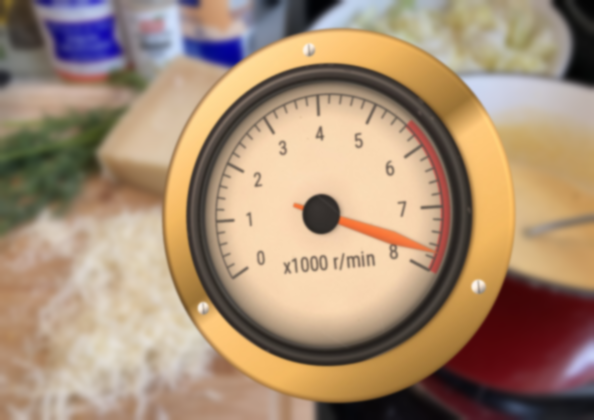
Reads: 7700rpm
